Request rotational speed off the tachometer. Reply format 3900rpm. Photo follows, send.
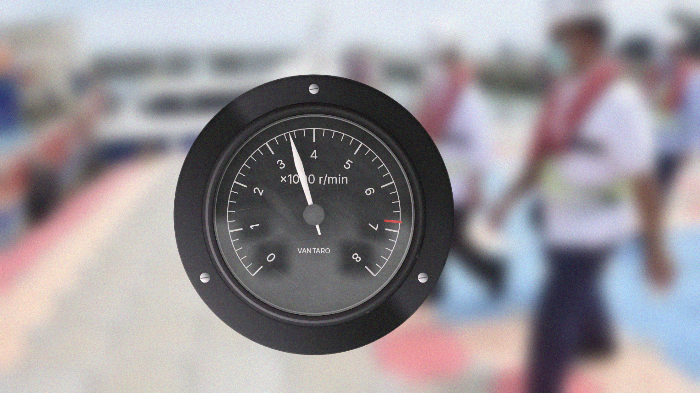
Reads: 3500rpm
